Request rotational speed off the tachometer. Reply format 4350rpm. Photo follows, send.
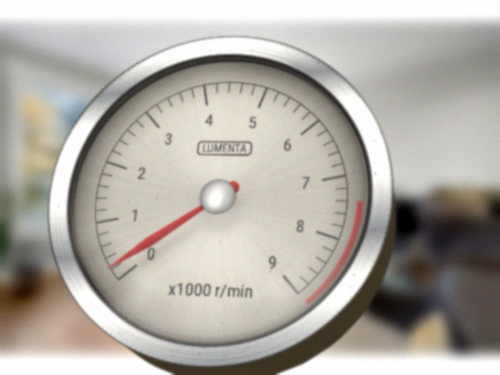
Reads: 200rpm
